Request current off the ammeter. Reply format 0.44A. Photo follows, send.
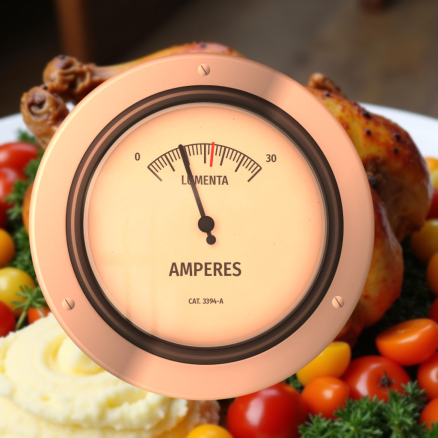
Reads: 9A
